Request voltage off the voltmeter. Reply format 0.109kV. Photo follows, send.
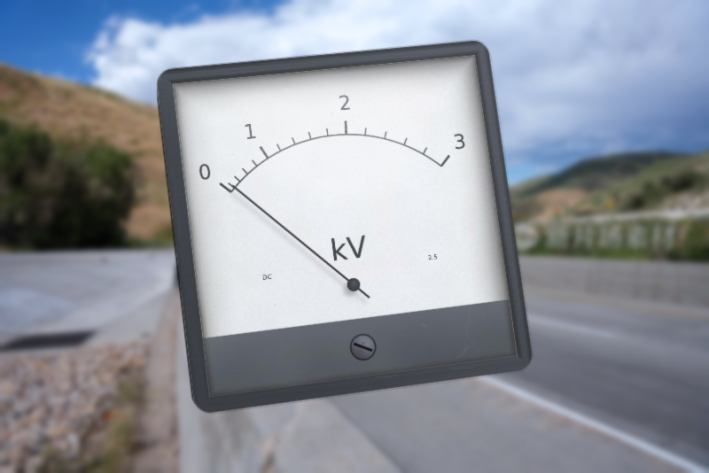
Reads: 0.2kV
